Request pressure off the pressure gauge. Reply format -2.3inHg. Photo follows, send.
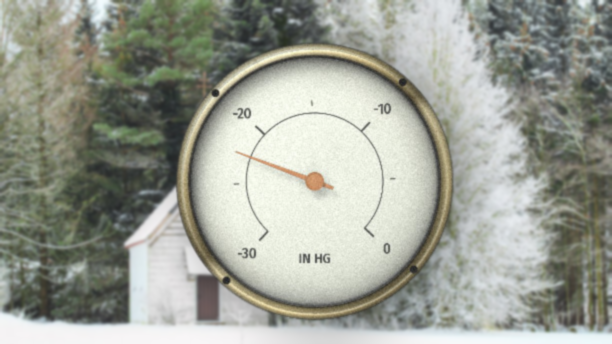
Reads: -22.5inHg
